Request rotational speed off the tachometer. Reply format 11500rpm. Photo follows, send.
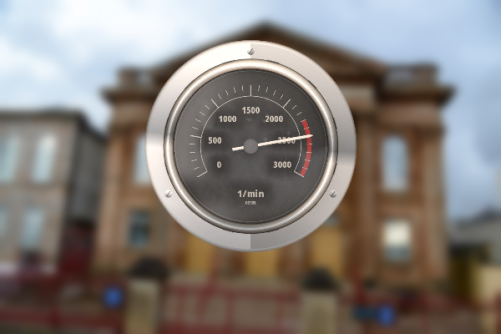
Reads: 2500rpm
